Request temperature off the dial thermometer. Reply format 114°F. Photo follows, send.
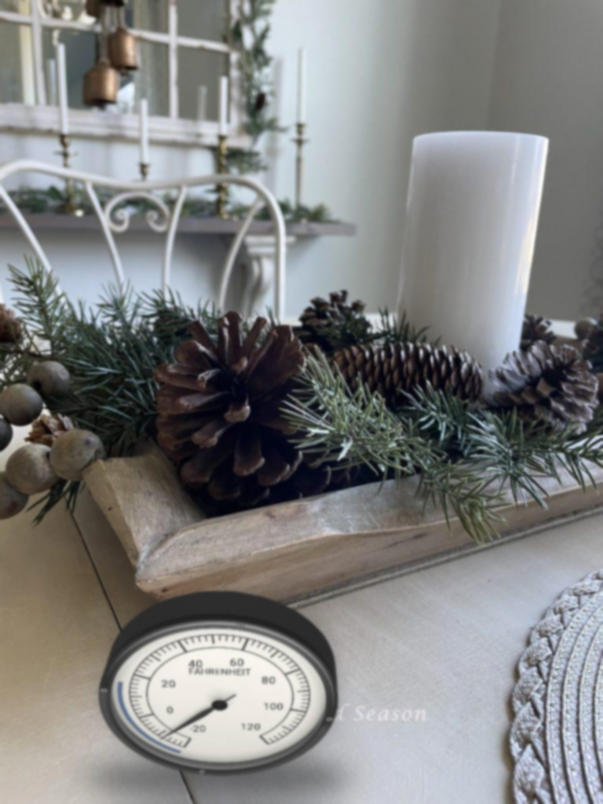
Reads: -10°F
